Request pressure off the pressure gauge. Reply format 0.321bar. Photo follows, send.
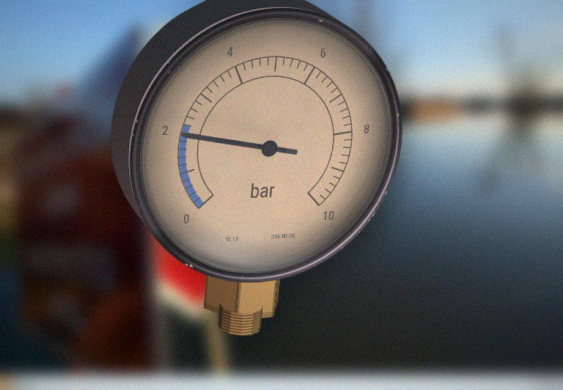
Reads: 2bar
